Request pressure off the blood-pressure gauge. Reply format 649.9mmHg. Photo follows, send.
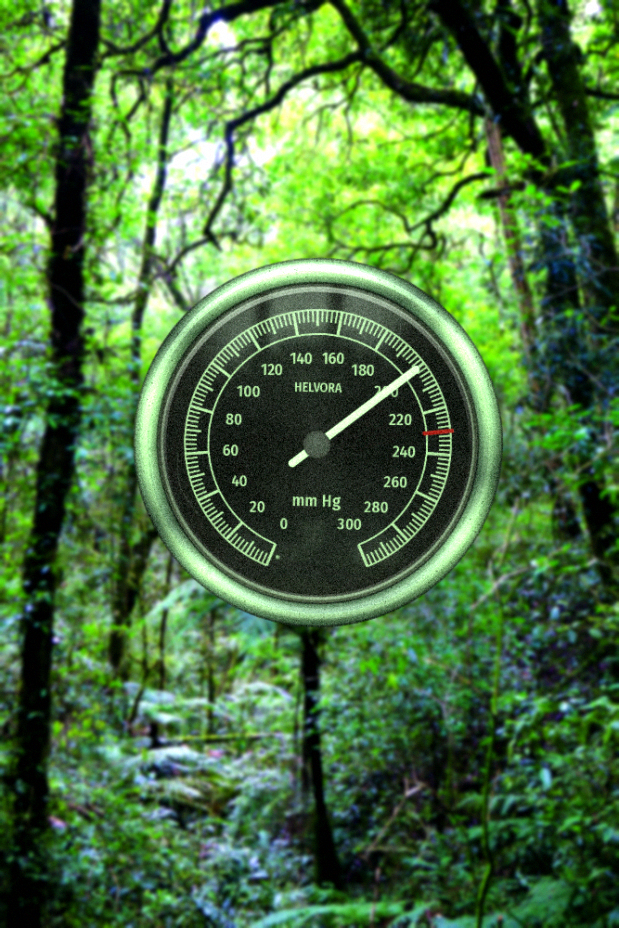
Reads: 200mmHg
